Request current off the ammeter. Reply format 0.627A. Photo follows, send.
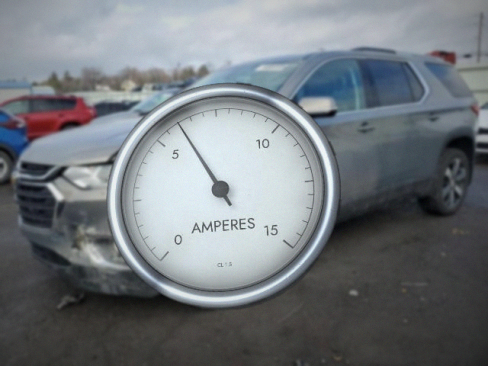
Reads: 6A
